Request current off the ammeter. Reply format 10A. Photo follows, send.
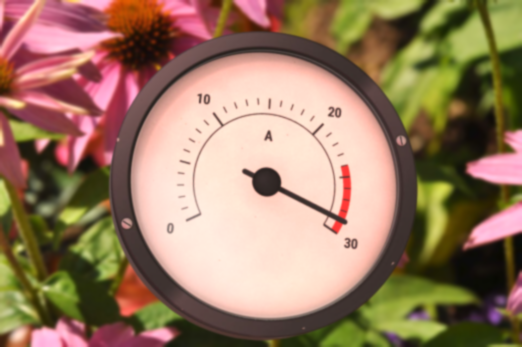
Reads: 29A
